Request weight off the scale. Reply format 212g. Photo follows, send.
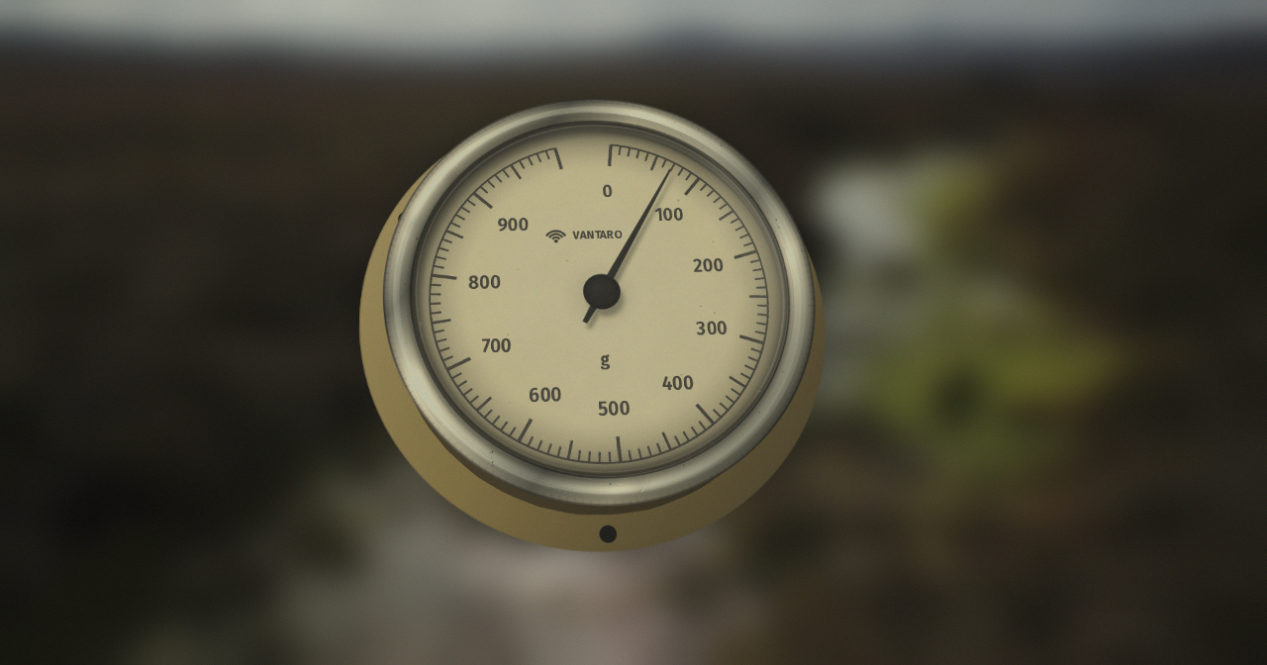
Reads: 70g
